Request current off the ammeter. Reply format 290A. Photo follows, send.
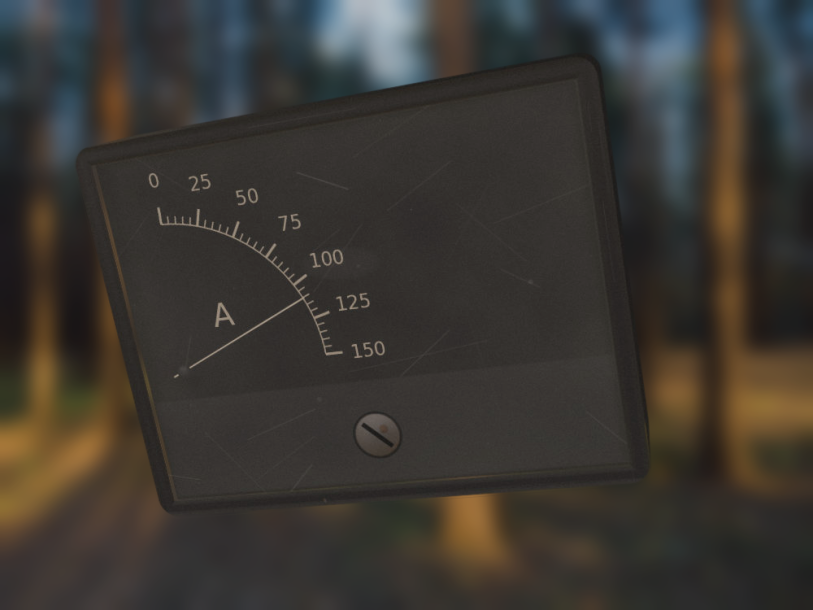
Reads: 110A
